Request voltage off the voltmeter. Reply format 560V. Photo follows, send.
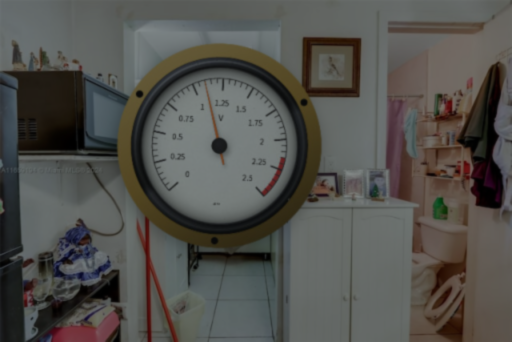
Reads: 1.1V
